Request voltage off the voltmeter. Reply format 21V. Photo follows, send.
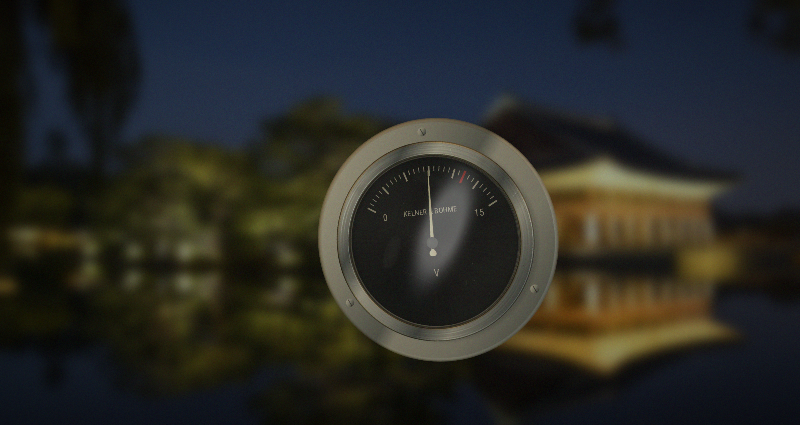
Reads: 7.5V
